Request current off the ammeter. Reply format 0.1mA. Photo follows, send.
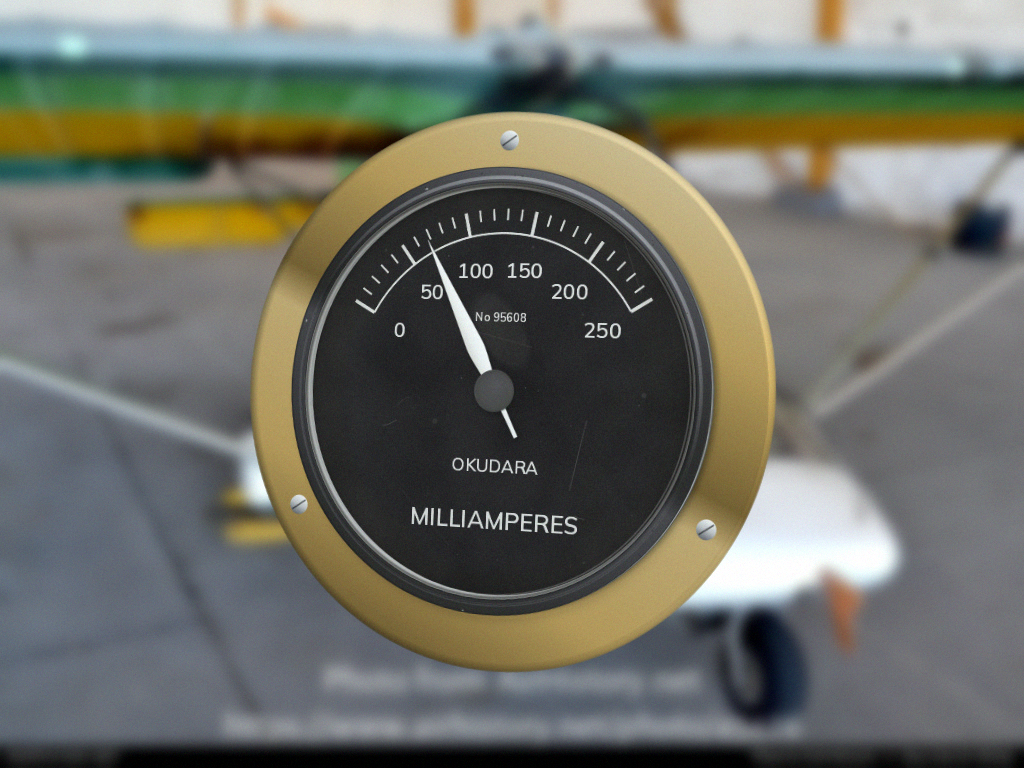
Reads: 70mA
